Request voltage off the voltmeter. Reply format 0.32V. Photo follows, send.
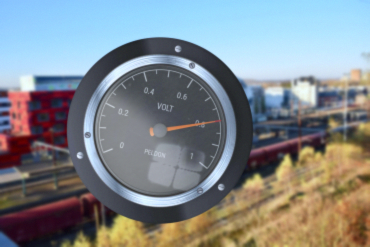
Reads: 0.8V
